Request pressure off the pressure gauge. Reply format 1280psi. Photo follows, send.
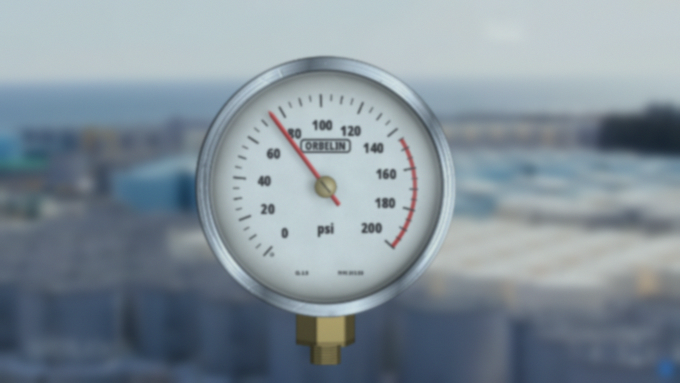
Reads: 75psi
